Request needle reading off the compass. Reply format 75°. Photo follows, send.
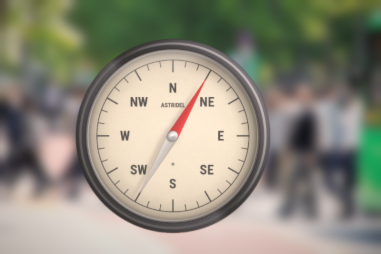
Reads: 30°
